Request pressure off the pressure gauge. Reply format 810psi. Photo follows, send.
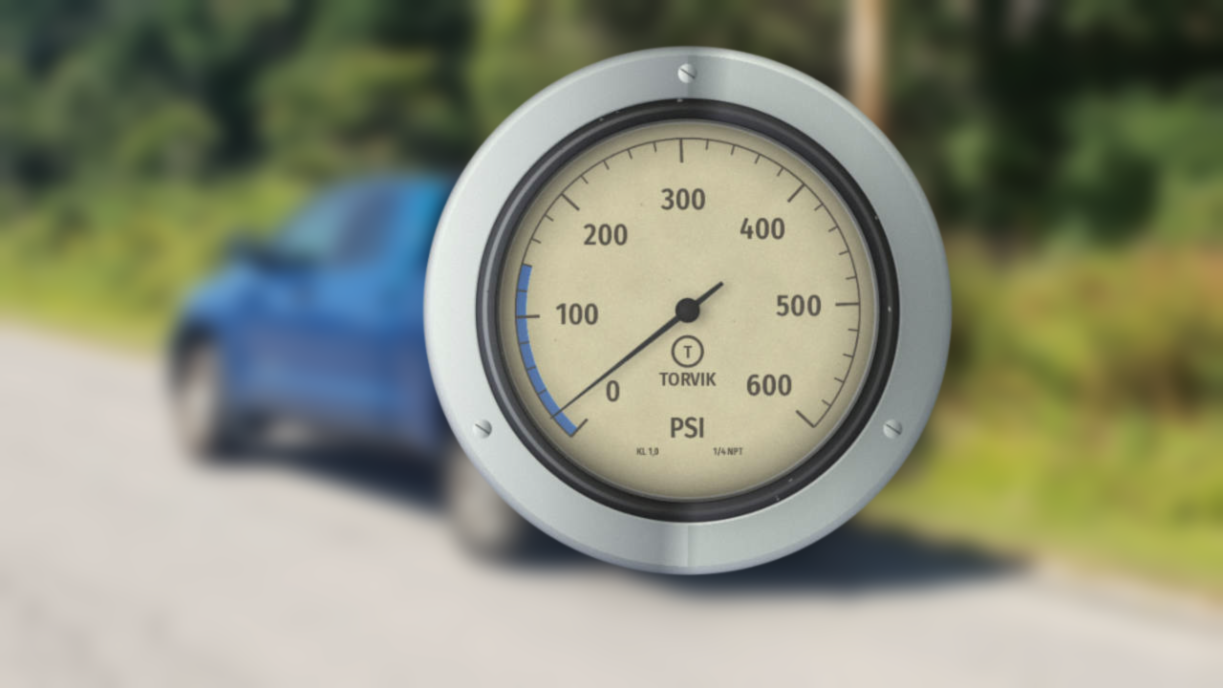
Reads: 20psi
